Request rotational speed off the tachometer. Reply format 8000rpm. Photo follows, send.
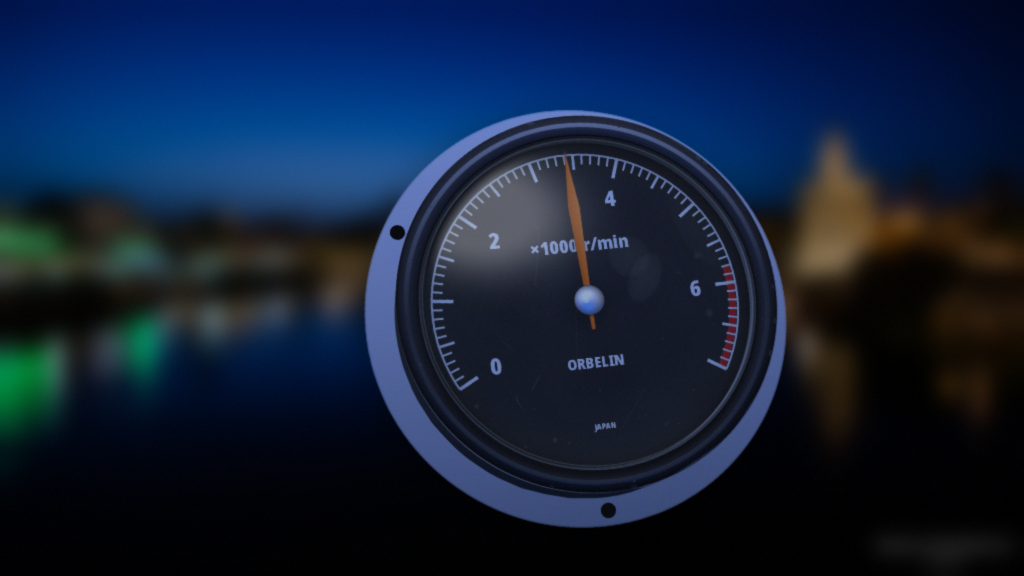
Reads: 3400rpm
